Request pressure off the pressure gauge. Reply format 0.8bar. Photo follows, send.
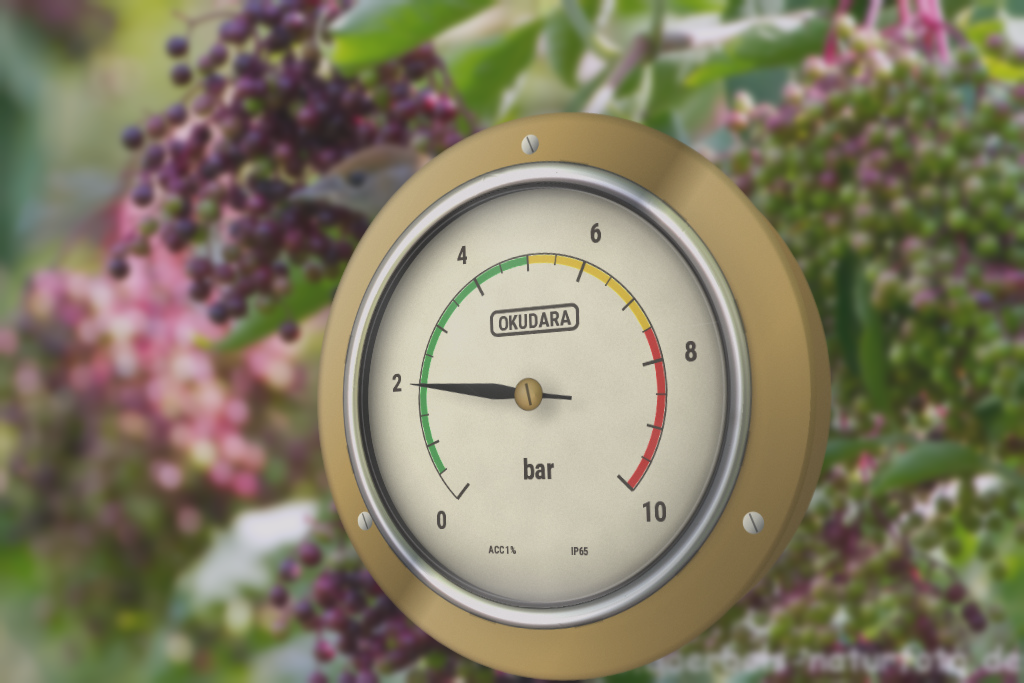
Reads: 2bar
